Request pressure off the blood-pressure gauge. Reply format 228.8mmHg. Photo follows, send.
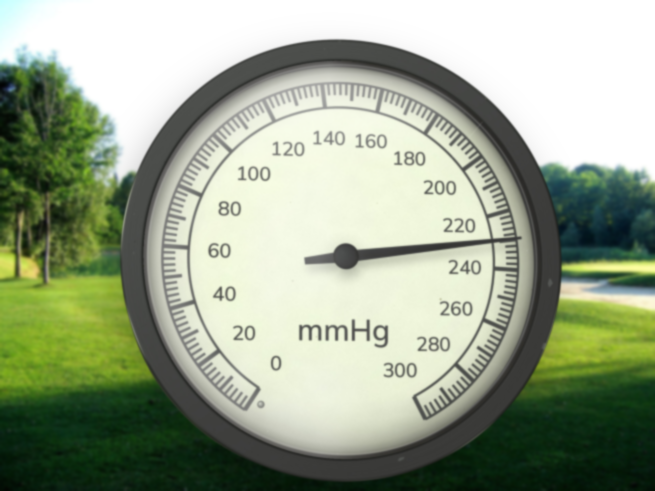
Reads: 230mmHg
